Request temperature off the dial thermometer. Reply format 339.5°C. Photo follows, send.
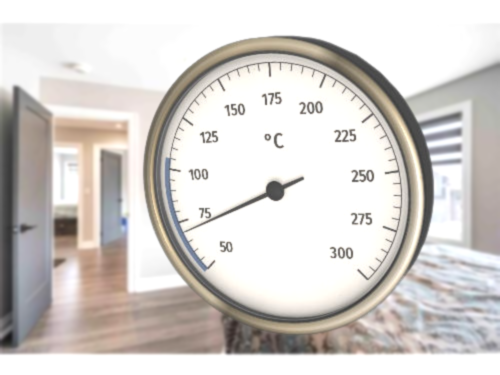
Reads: 70°C
